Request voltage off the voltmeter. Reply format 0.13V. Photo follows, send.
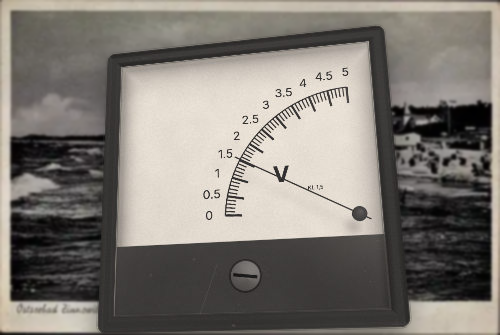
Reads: 1.5V
